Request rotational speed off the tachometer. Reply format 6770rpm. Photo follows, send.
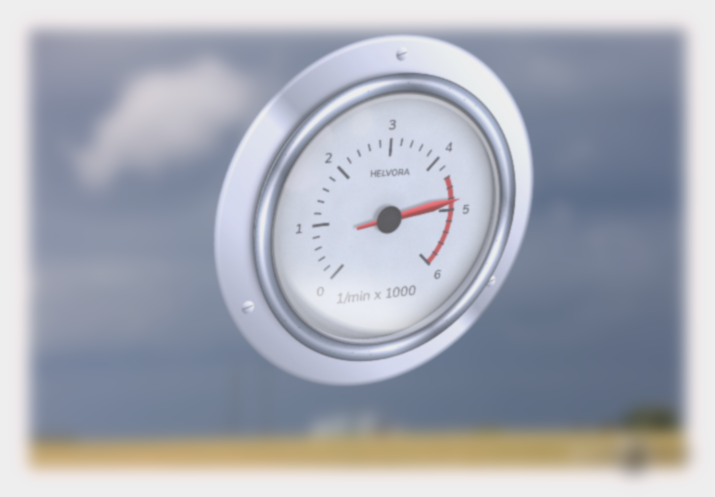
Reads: 4800rpm
